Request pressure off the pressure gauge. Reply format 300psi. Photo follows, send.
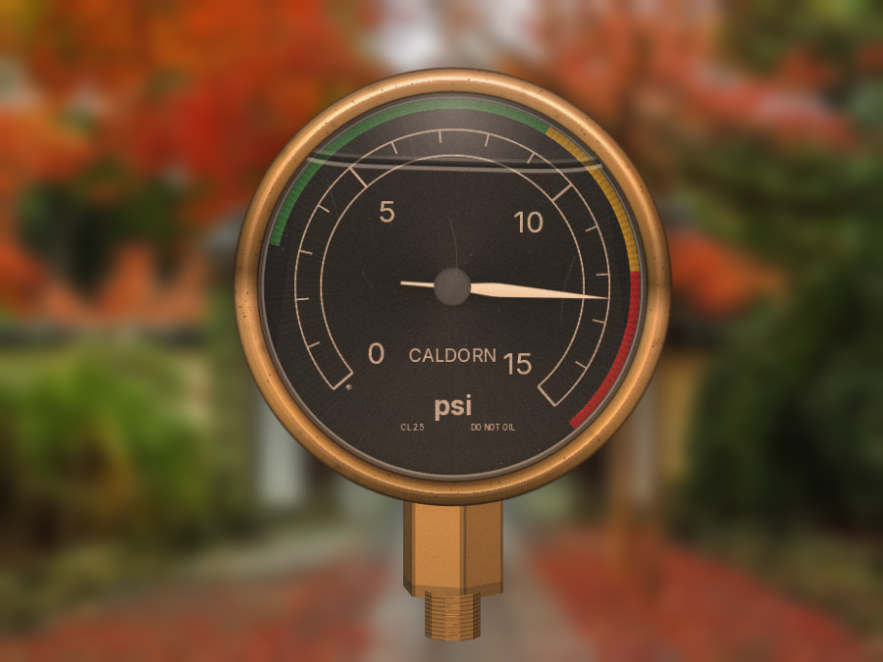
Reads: 12.5psi
